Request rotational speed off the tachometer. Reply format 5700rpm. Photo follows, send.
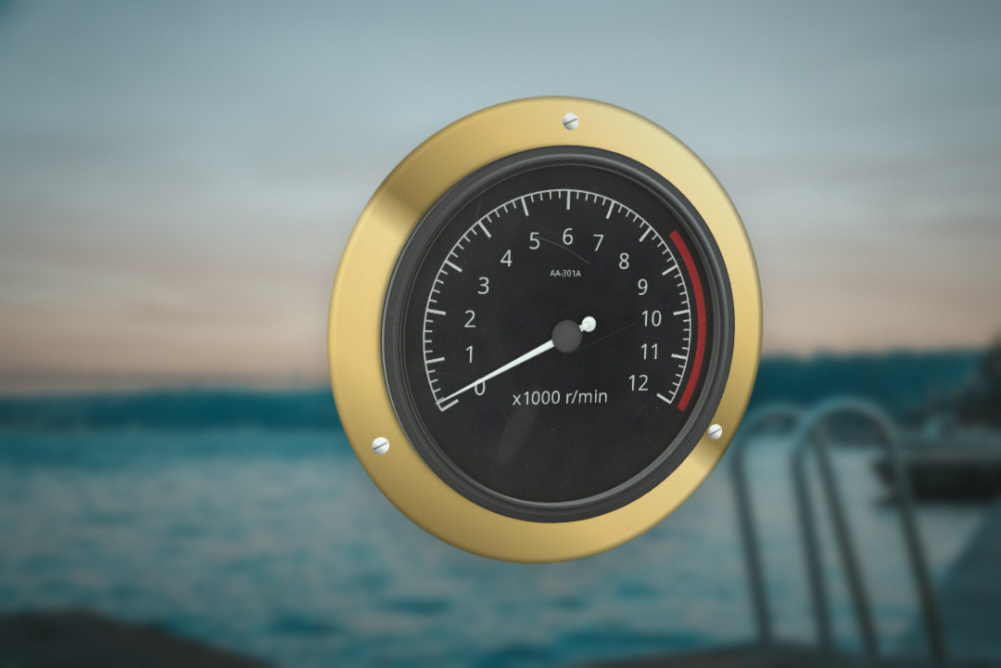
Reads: 200rpm
